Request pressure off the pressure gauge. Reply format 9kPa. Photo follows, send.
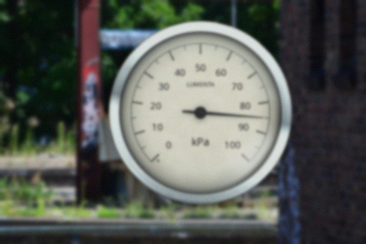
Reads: 85kPa
